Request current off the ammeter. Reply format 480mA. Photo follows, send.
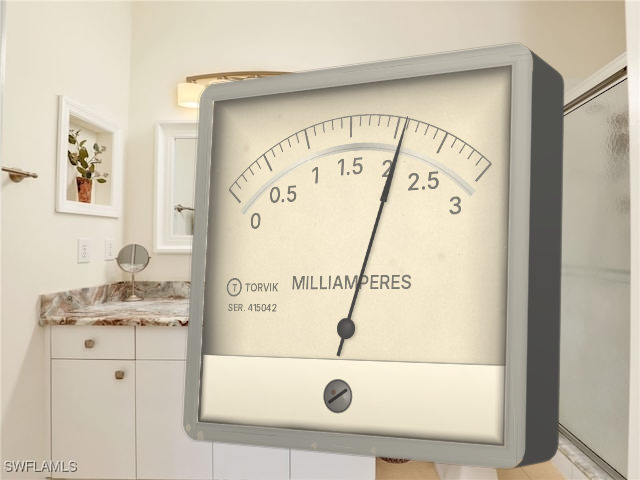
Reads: 2.1mA
